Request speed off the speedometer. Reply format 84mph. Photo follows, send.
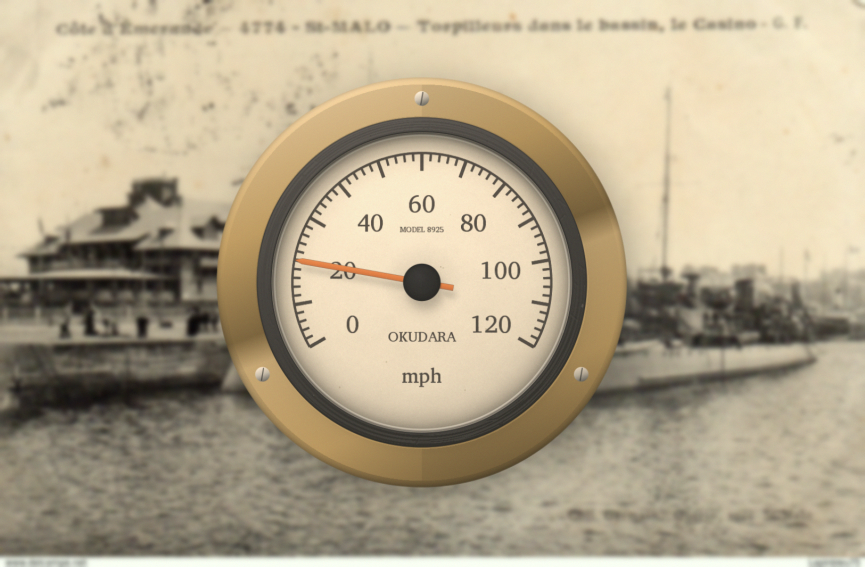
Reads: 20mph
